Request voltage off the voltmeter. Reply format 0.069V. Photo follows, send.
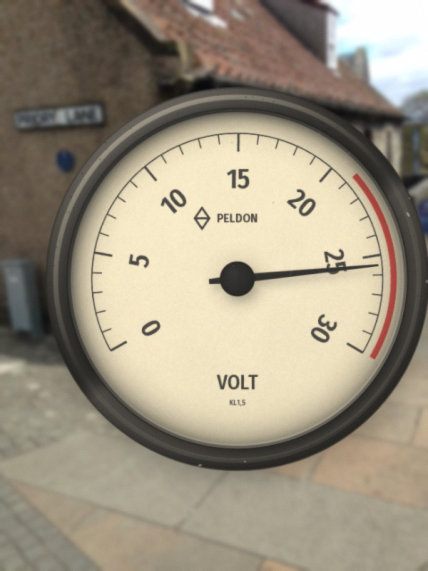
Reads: 25.5V
